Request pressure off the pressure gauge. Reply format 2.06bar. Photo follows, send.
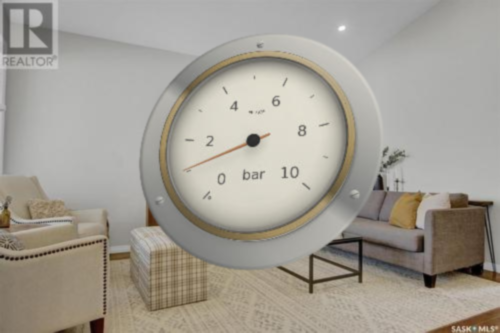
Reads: 1bar
